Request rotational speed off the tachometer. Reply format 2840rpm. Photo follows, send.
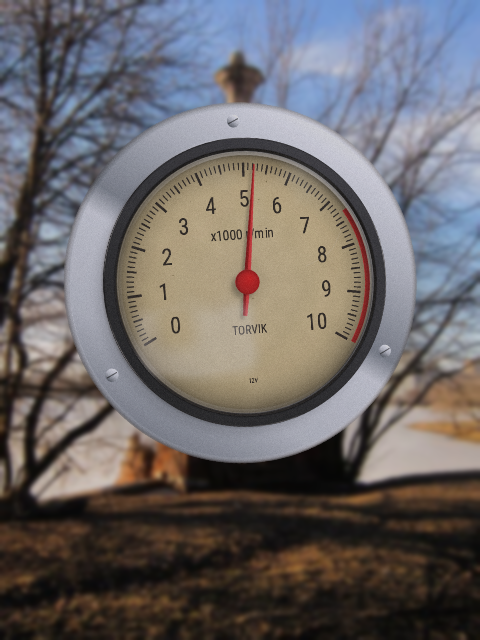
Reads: 5200rpm
